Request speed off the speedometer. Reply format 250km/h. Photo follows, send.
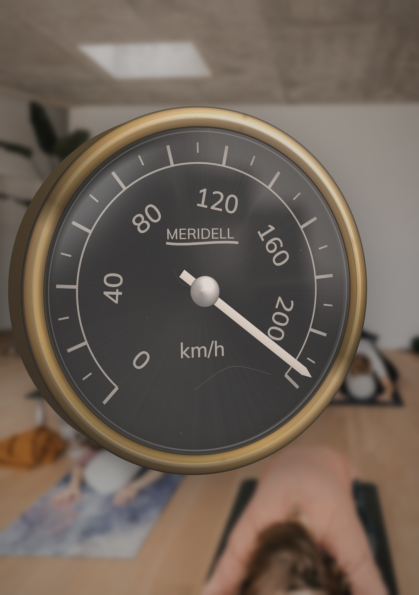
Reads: 215km/h
